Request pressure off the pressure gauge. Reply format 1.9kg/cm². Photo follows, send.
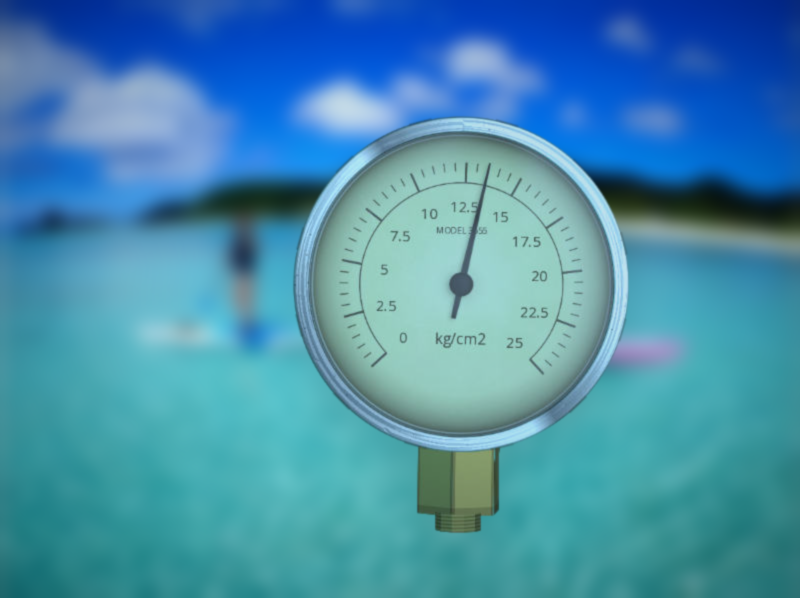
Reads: 13.5kg/cm²
